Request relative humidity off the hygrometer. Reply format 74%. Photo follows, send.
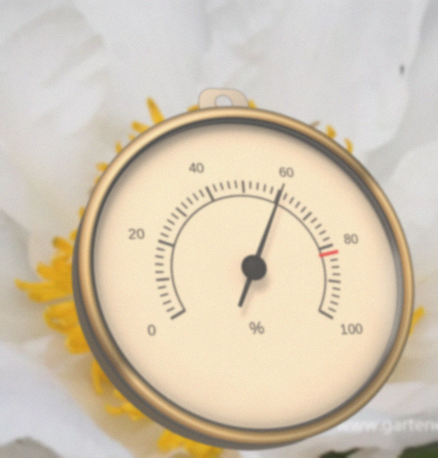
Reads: 60%
